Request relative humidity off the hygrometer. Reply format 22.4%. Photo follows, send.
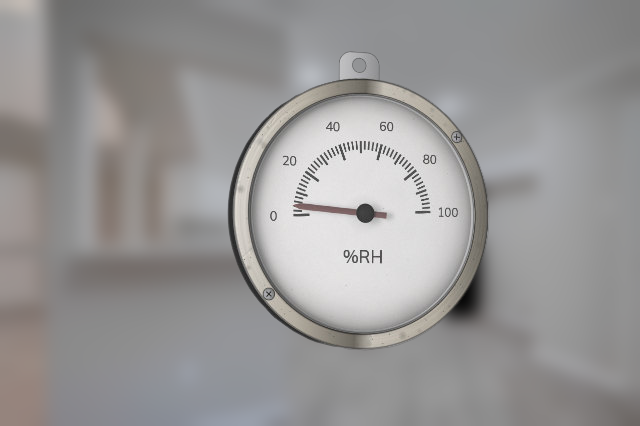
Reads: 4%
